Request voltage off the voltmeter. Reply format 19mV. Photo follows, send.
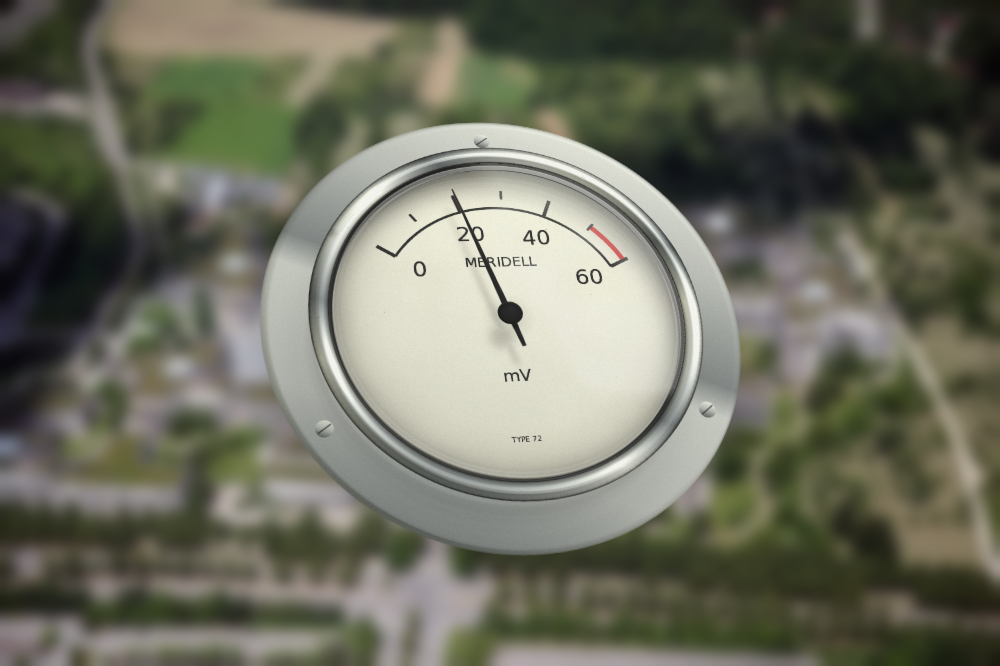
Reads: 20mV
